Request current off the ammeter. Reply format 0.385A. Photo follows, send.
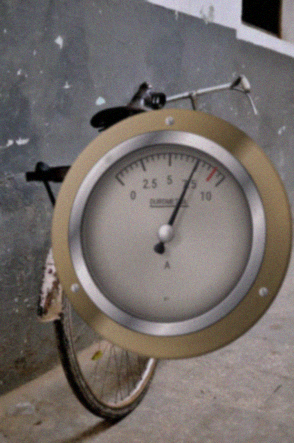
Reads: 7.5A
